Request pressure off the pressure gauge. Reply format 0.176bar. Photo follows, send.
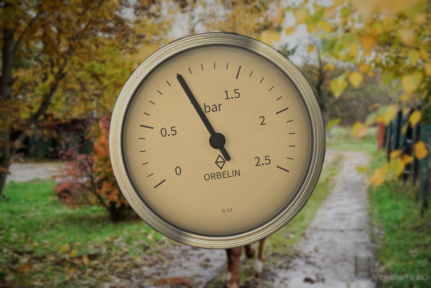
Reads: 1bar
